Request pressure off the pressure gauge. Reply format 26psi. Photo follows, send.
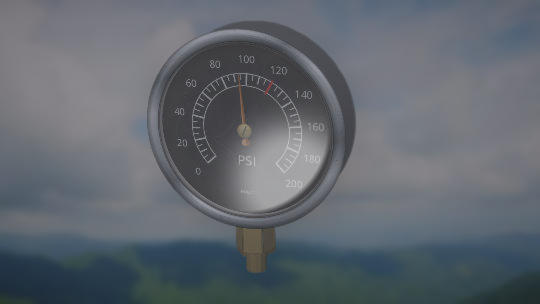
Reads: 95psi
